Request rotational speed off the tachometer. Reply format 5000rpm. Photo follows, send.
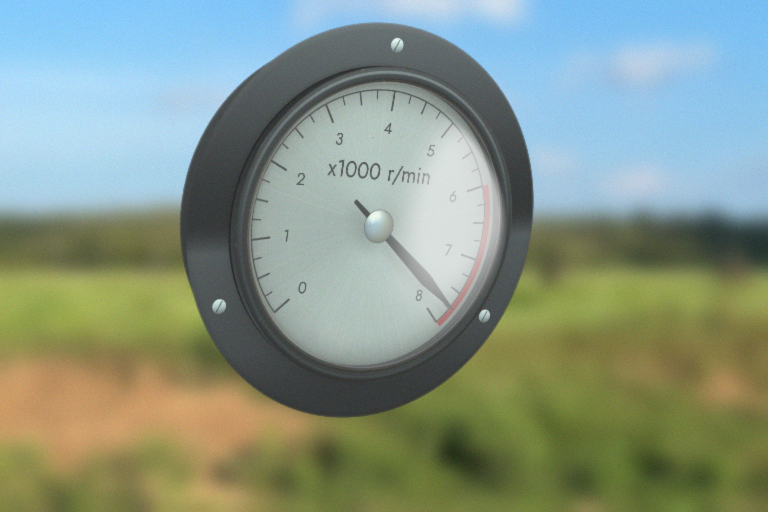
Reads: 7750rpm
